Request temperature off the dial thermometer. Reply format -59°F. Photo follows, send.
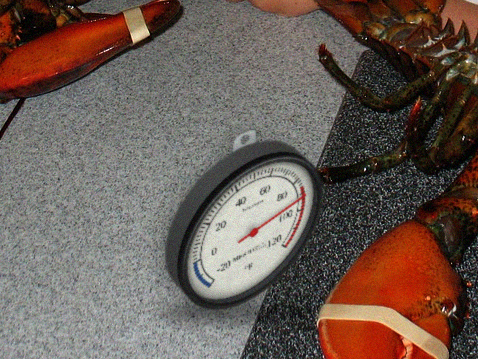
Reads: 90°F
